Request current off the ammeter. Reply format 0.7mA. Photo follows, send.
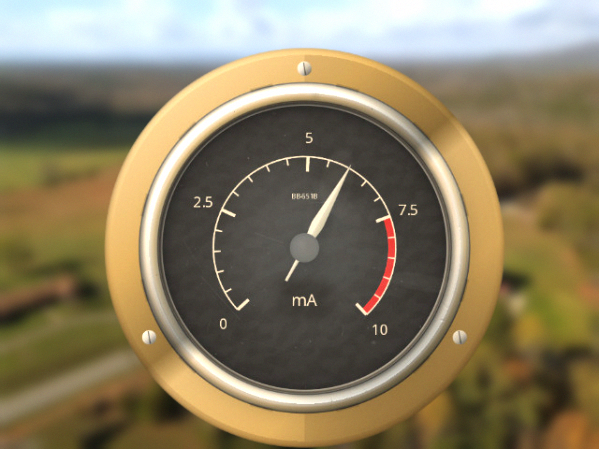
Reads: 6mA
